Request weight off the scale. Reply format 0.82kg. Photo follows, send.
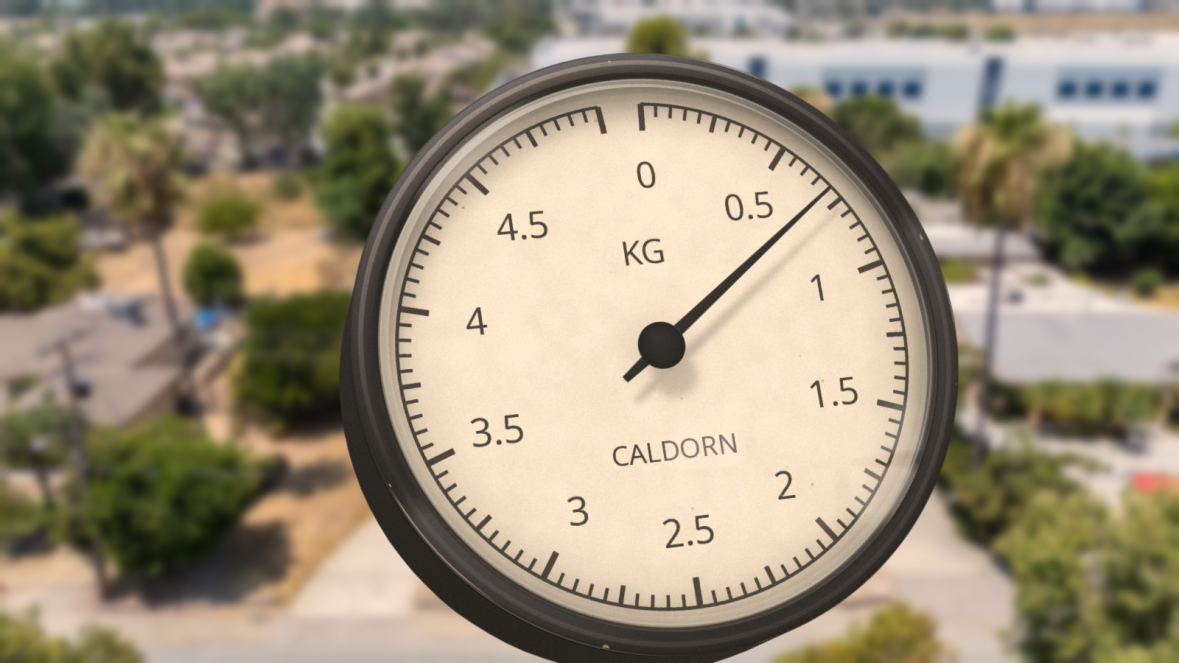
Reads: 0.7kg
